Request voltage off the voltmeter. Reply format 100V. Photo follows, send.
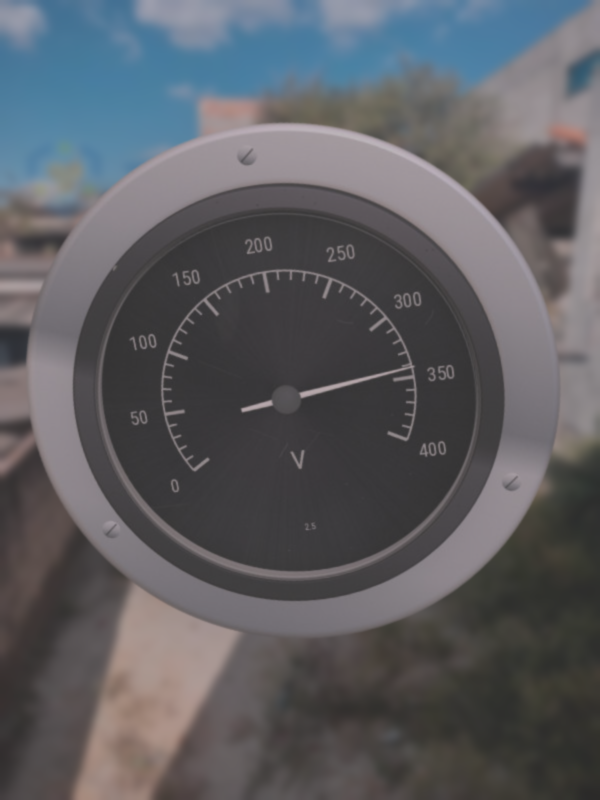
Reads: 340V
